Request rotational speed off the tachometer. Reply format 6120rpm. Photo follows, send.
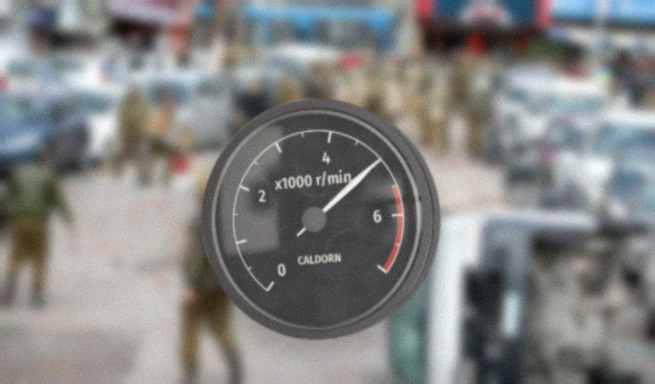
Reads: 5000rpm
